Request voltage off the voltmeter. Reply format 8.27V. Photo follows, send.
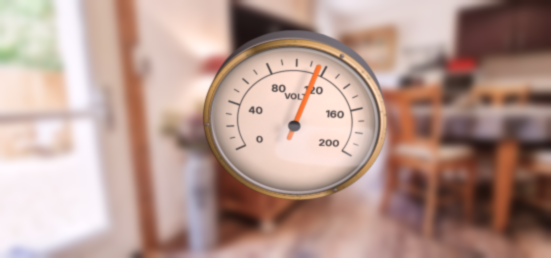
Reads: 115V
